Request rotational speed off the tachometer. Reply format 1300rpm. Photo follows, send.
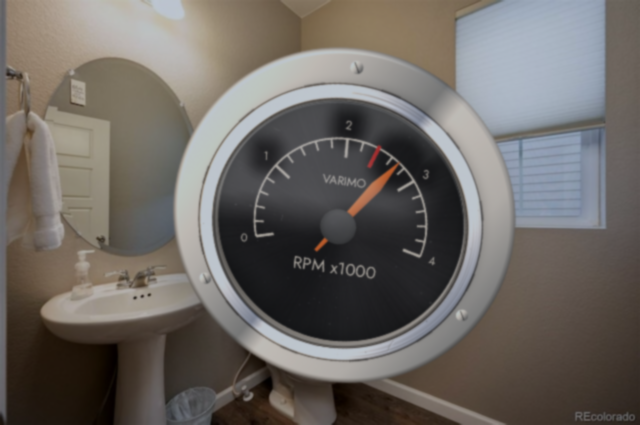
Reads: 2700rpm
